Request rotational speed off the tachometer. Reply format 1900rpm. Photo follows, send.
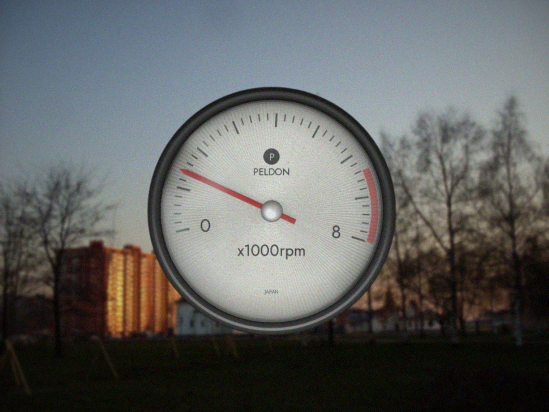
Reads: 1400rpm
